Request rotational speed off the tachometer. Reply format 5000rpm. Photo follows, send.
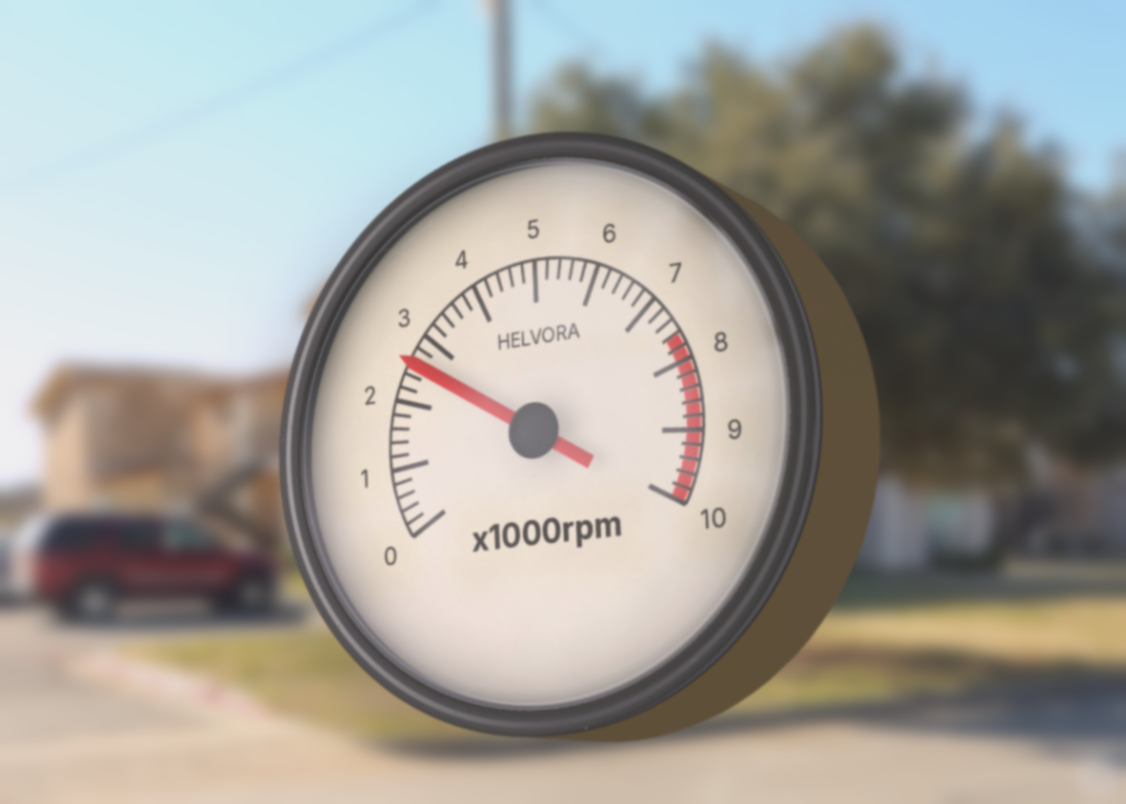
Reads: 2600rpm
